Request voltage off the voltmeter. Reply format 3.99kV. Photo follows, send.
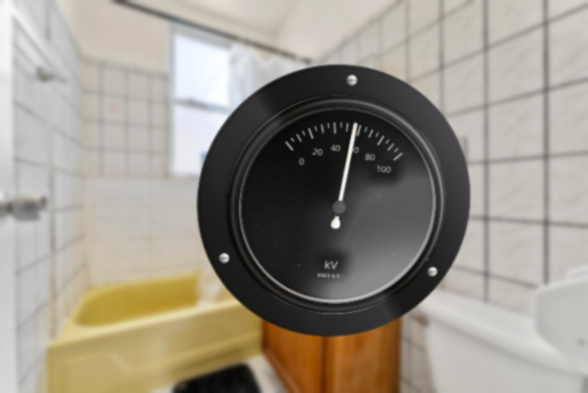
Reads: 55kV
